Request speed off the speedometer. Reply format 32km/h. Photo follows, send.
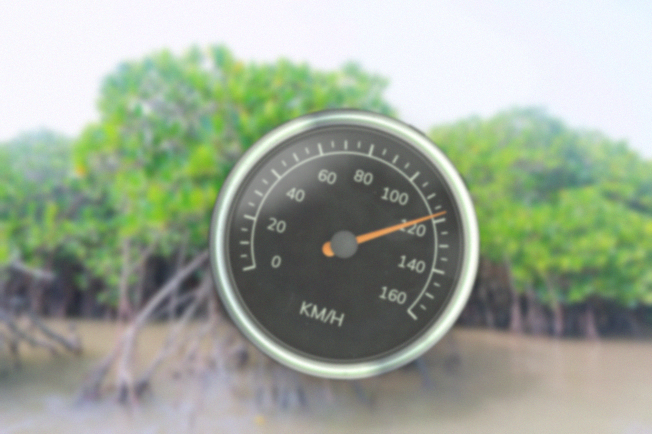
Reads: 117.5km/h
